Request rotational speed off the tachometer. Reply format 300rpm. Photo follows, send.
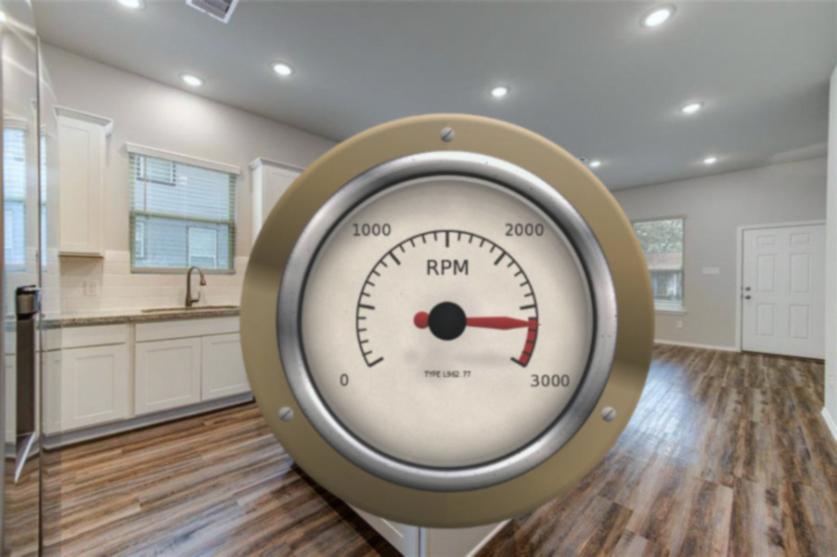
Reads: 2650rpm
